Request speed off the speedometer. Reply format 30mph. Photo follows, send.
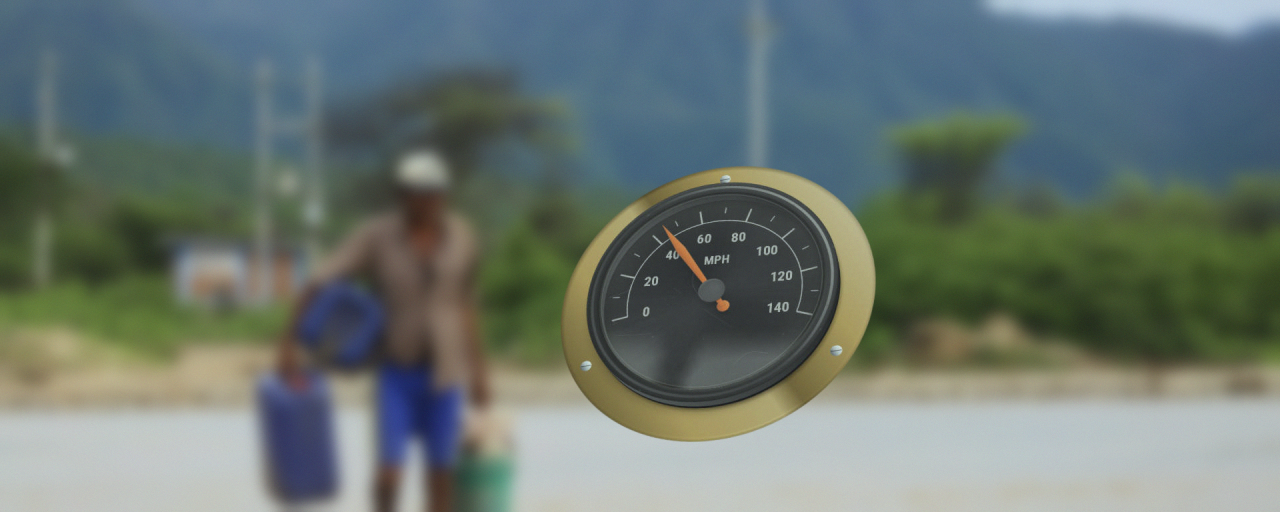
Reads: 45mph
